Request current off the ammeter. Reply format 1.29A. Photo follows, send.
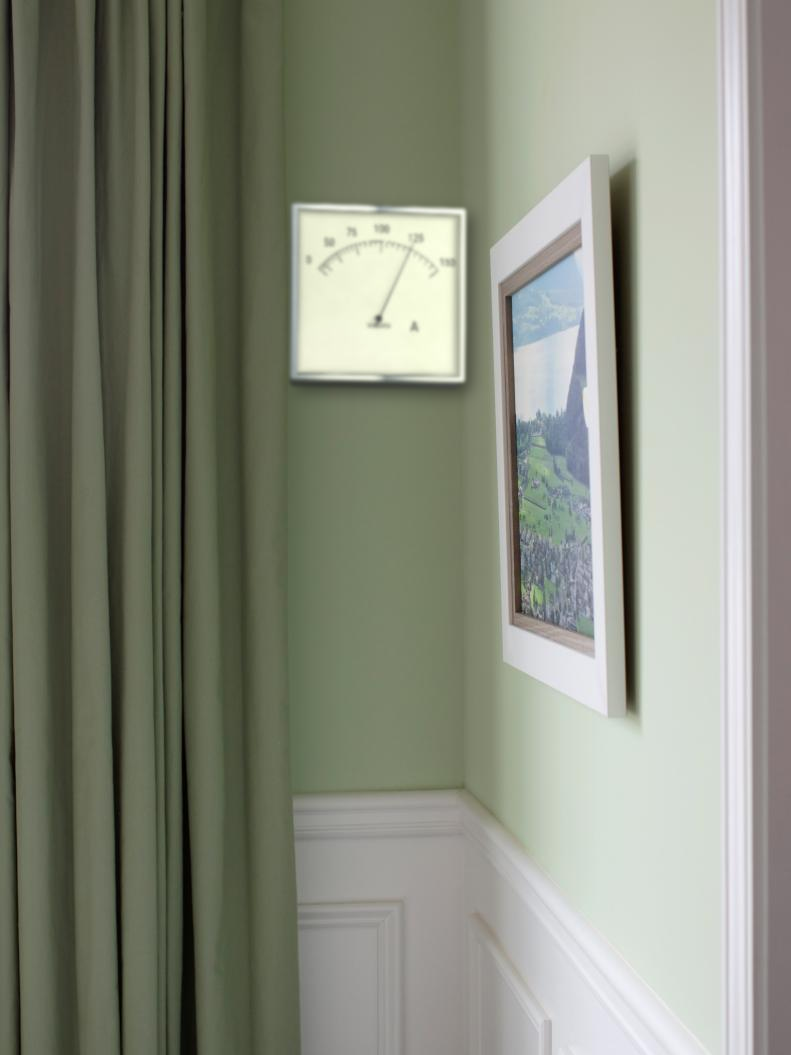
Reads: 125A
